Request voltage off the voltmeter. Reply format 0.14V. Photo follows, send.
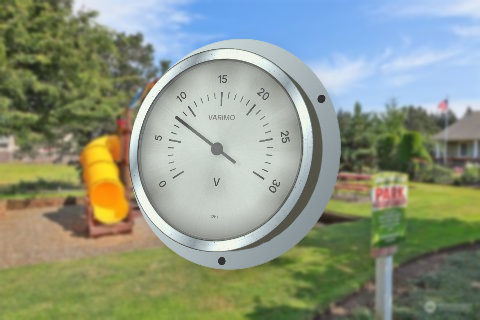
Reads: 8V
